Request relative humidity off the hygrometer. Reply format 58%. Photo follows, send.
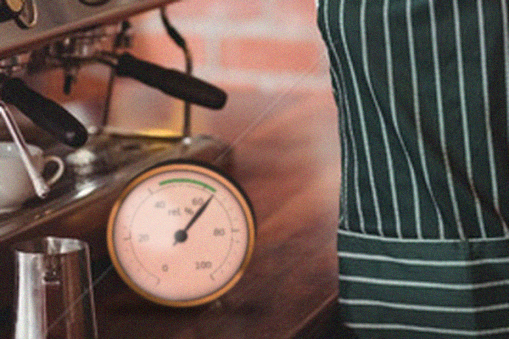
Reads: 64%
